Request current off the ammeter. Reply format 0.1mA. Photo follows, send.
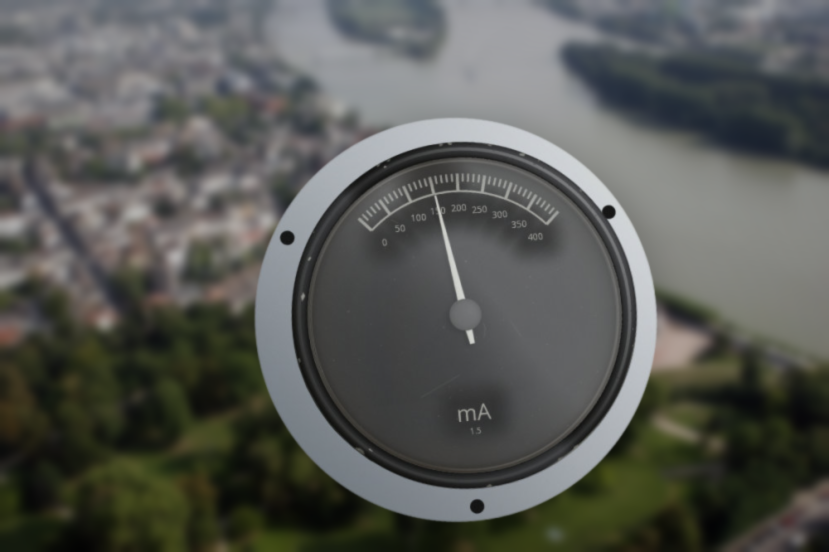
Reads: 150mA
